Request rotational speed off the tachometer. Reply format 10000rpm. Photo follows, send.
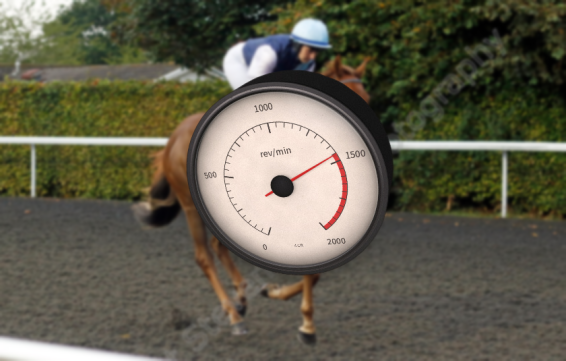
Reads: 1450rpm
